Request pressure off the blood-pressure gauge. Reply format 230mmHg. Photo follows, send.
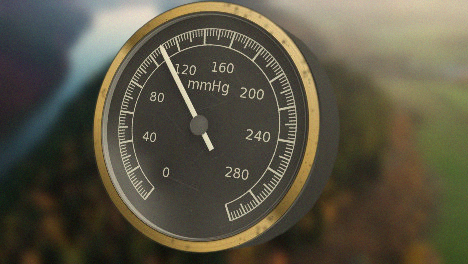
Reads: 110mmHg
